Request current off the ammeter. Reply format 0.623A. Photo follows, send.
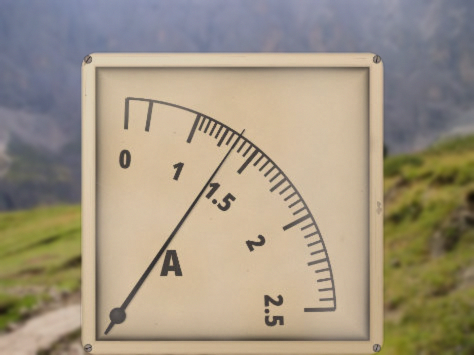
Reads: 1.35A
